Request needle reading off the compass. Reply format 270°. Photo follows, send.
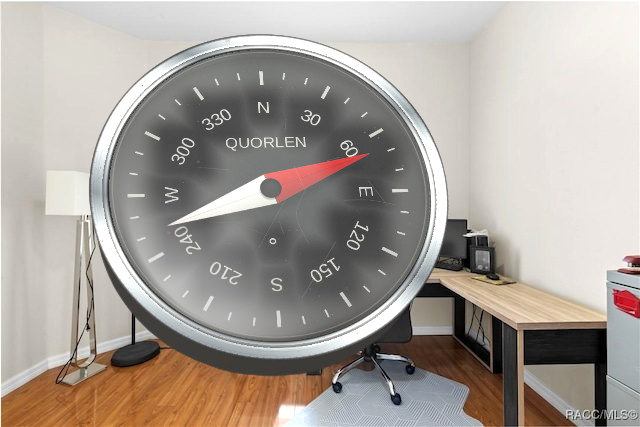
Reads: 70°
